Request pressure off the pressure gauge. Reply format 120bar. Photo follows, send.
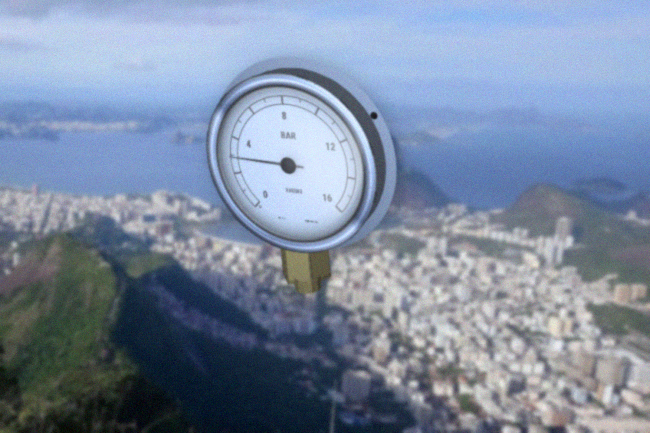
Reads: 3bar
